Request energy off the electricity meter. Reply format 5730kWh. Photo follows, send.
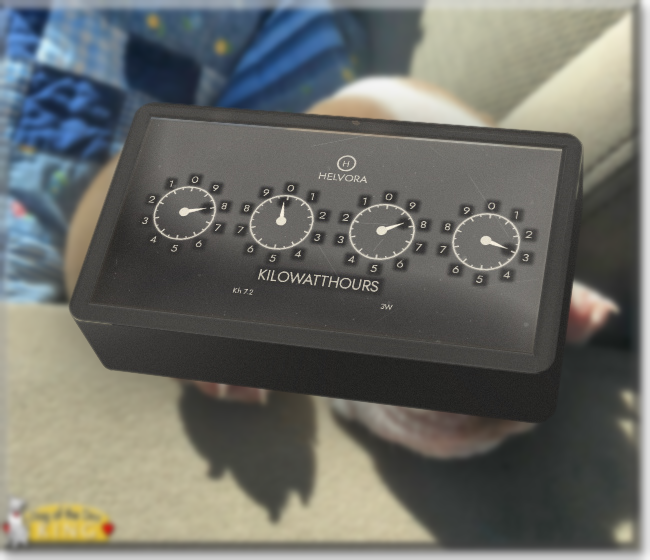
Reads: 7983kWh
